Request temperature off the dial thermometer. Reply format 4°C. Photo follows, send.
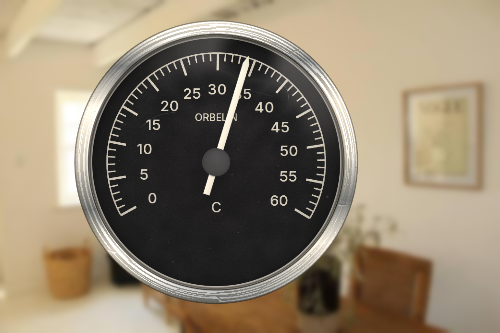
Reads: 34°C
